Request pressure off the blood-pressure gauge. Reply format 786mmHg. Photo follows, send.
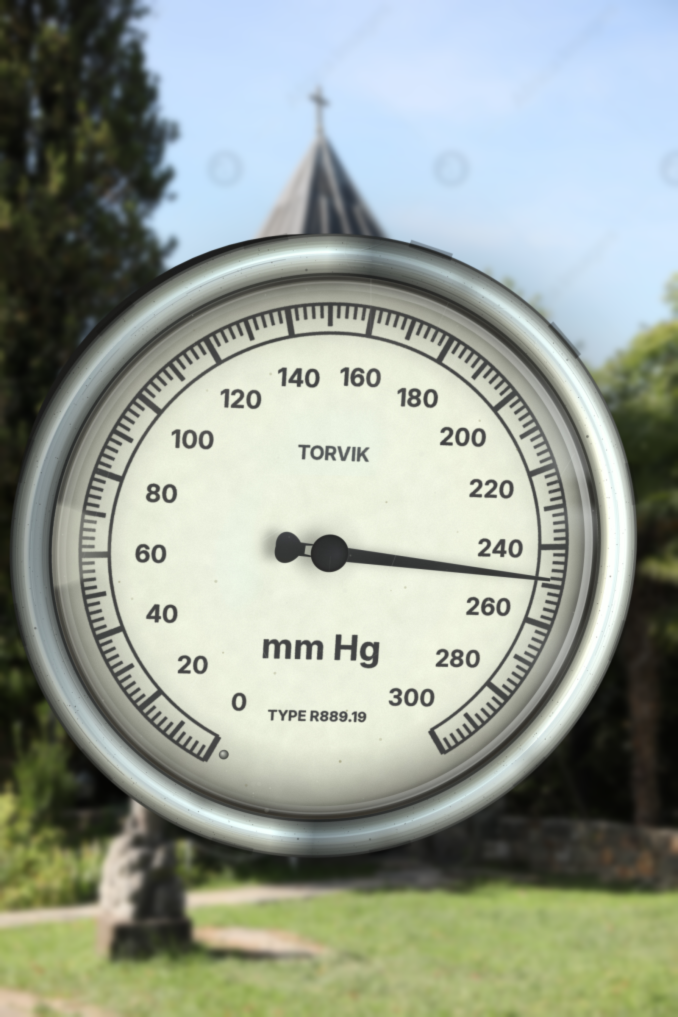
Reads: 248mmHg
